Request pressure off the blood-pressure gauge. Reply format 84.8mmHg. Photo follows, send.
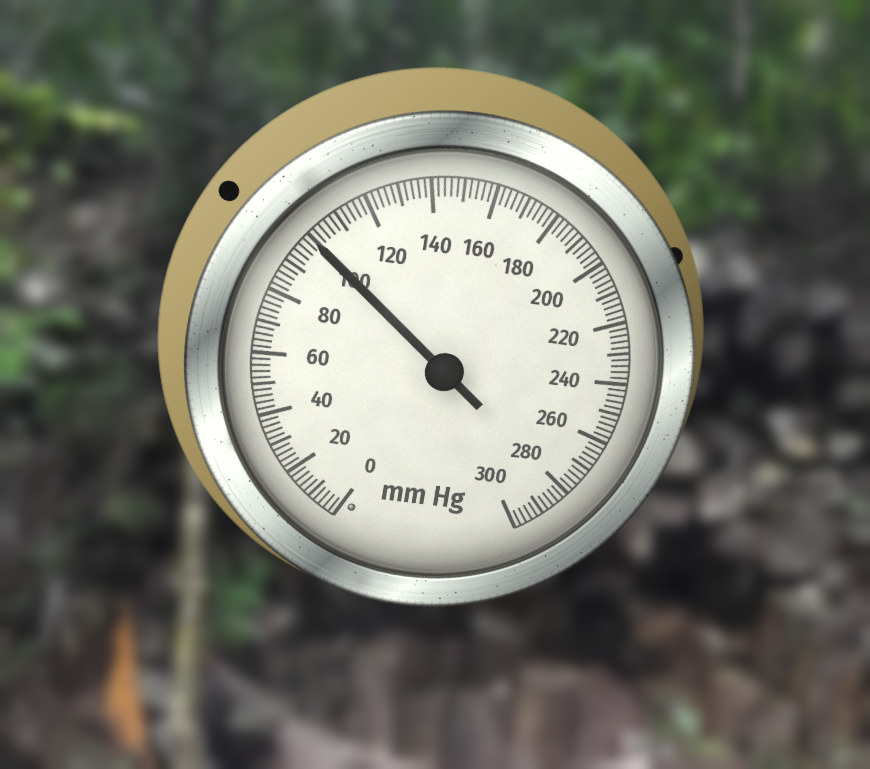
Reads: 100mmHg
